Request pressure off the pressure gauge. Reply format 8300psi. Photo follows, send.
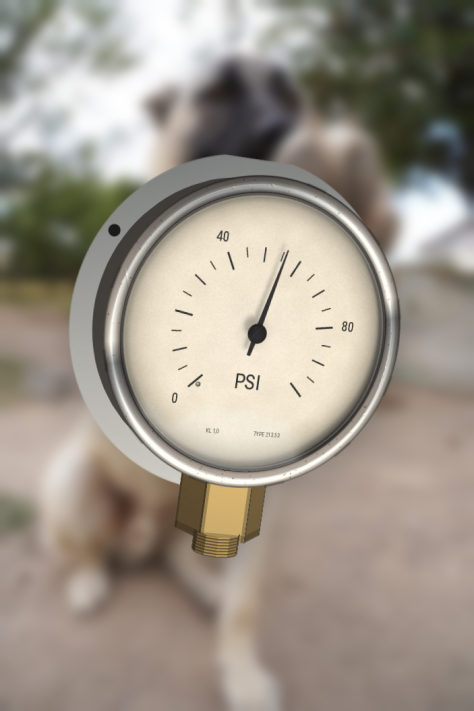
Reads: 55psi
